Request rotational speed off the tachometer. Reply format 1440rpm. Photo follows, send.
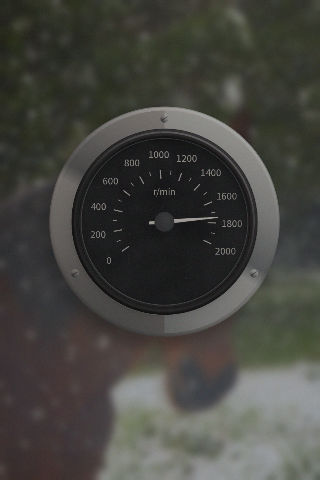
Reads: 1750rpm
